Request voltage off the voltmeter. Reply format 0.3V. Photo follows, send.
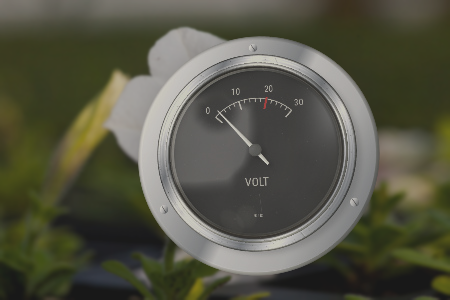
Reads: 2V
